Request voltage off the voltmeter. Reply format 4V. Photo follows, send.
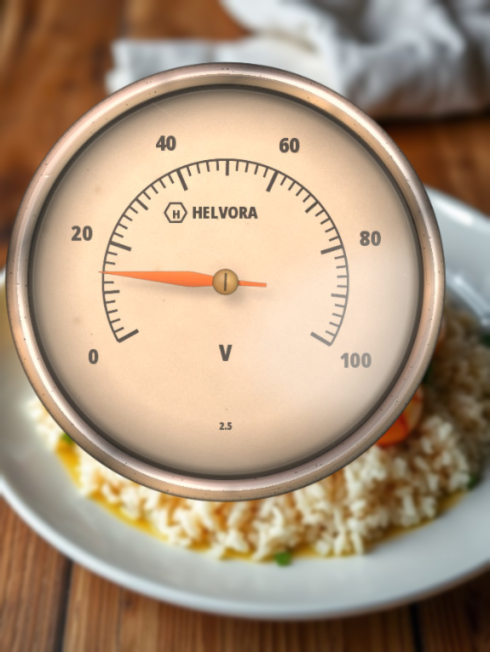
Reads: 14V
